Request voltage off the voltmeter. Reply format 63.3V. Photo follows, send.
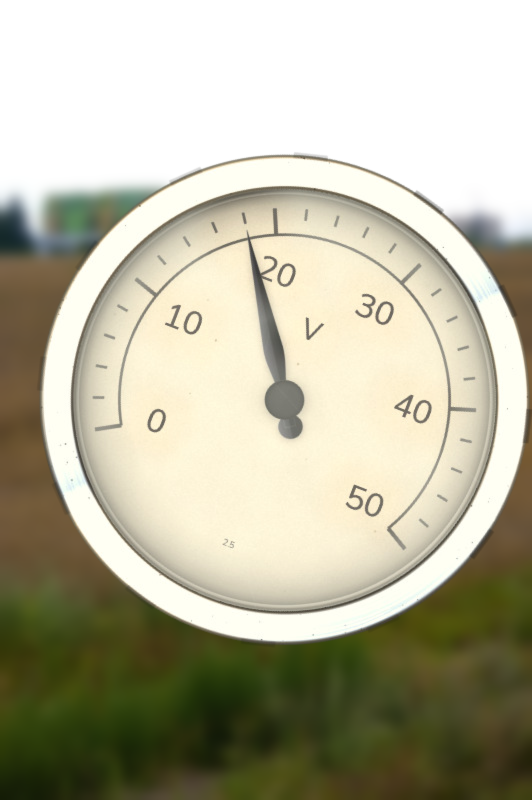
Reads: 18V
